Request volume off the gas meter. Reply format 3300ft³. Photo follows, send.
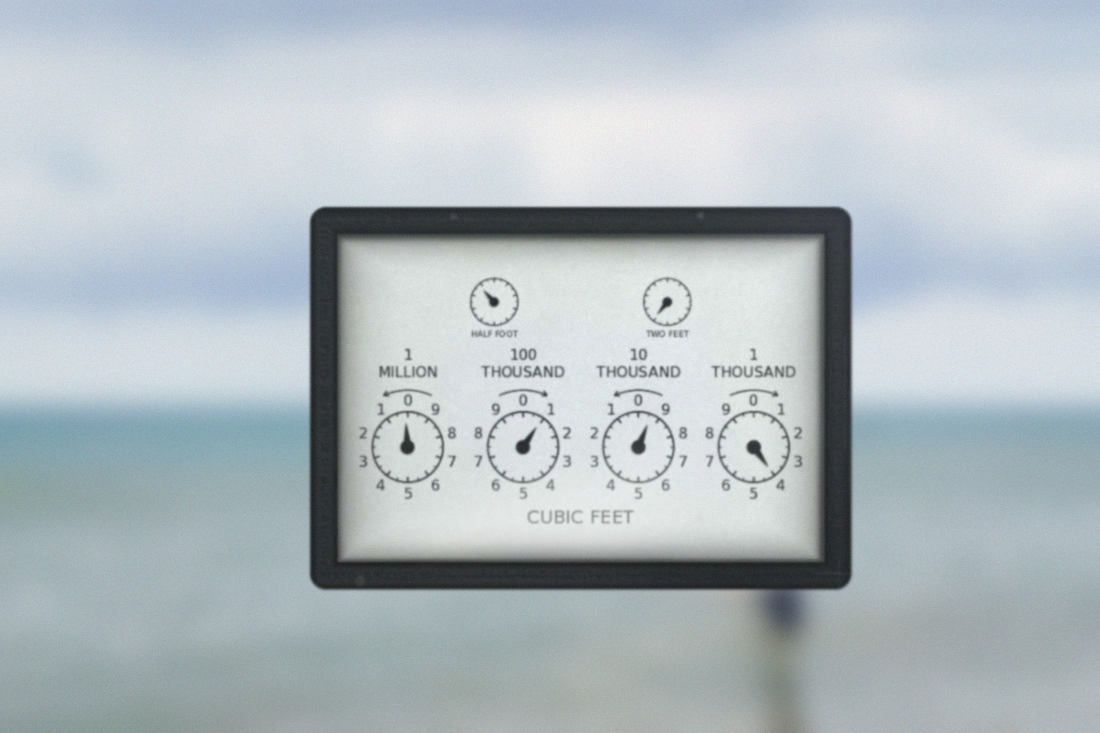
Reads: 9400ft³
